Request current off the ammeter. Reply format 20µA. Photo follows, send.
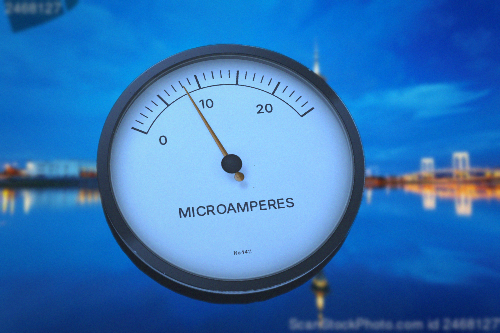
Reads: 8µA
